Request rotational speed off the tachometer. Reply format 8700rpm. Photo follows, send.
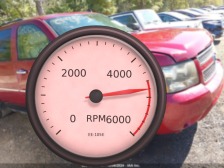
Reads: 4800rpm
